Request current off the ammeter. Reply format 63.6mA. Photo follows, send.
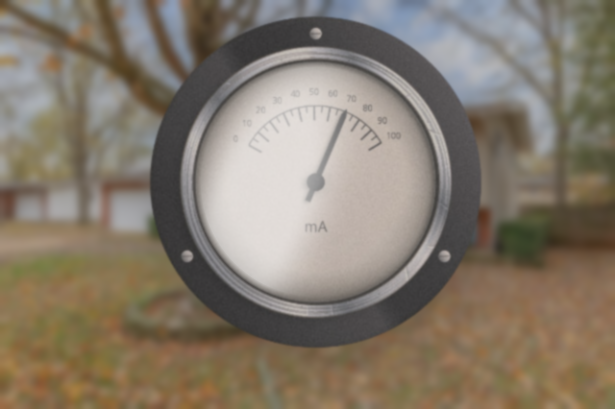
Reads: 70mA
